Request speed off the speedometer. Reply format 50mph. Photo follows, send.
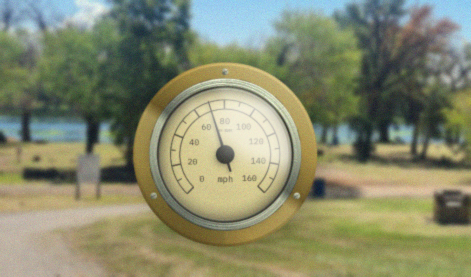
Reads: 70mph
